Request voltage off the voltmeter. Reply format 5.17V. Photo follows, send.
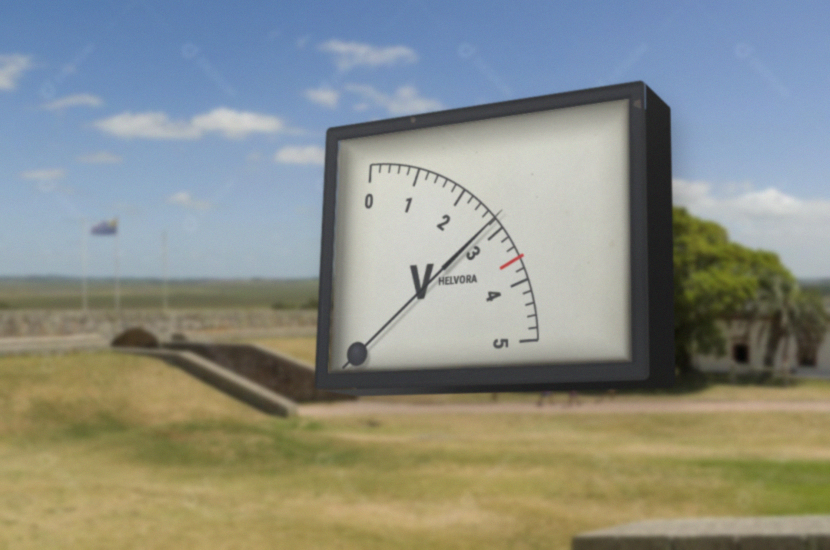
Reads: 2.8V
